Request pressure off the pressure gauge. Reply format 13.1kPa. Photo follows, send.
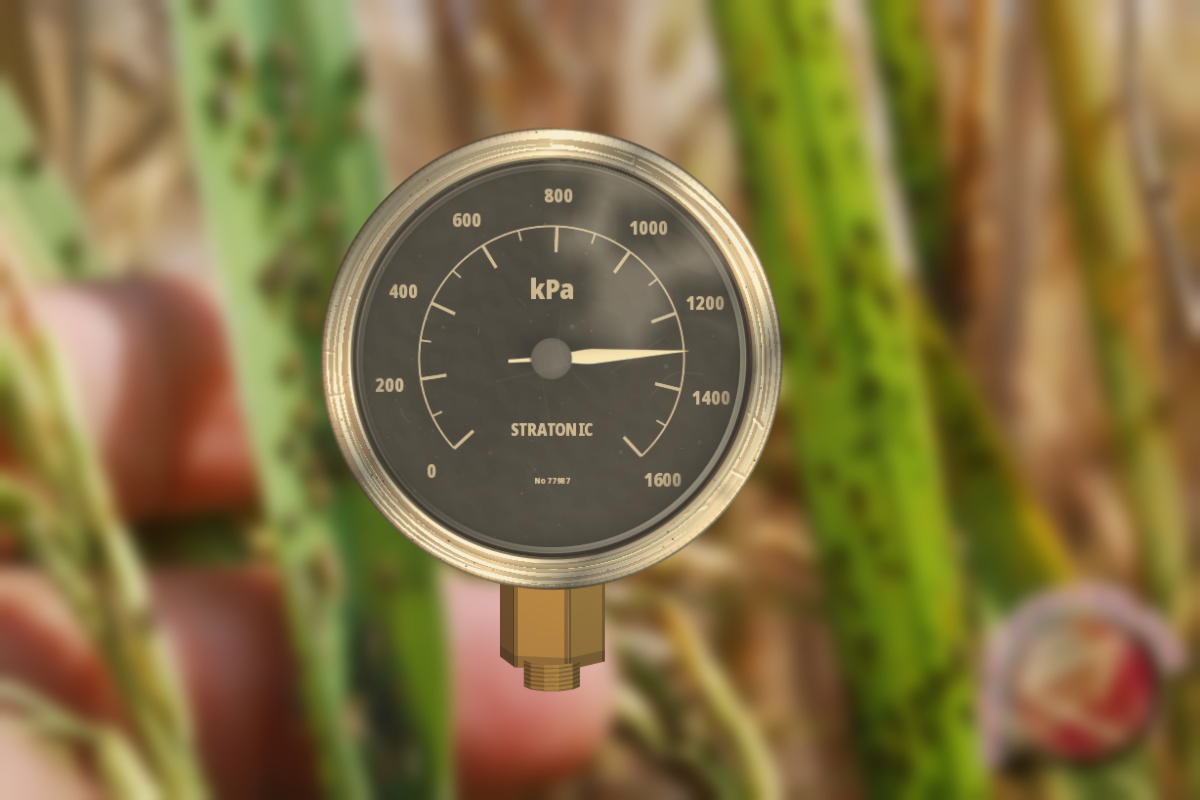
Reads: 1300kPa
